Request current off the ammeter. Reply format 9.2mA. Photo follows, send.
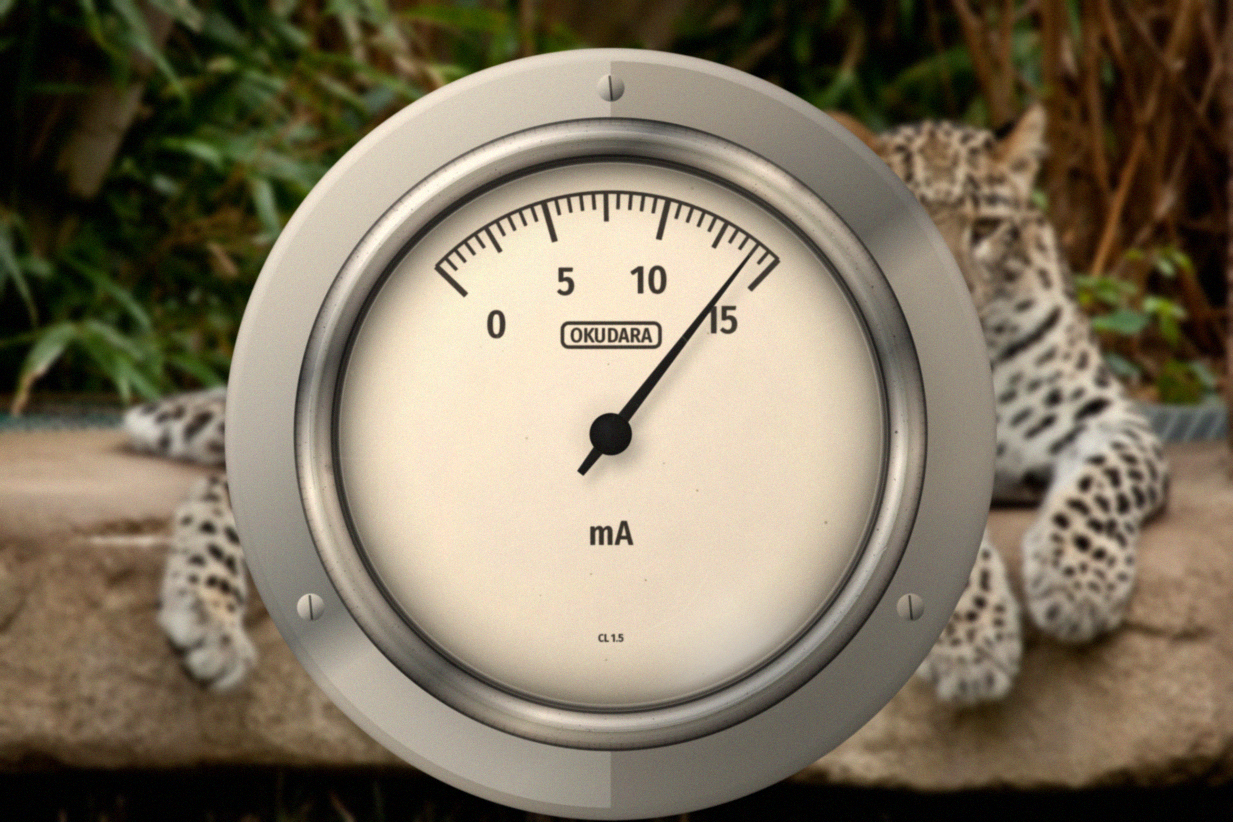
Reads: 14mA
